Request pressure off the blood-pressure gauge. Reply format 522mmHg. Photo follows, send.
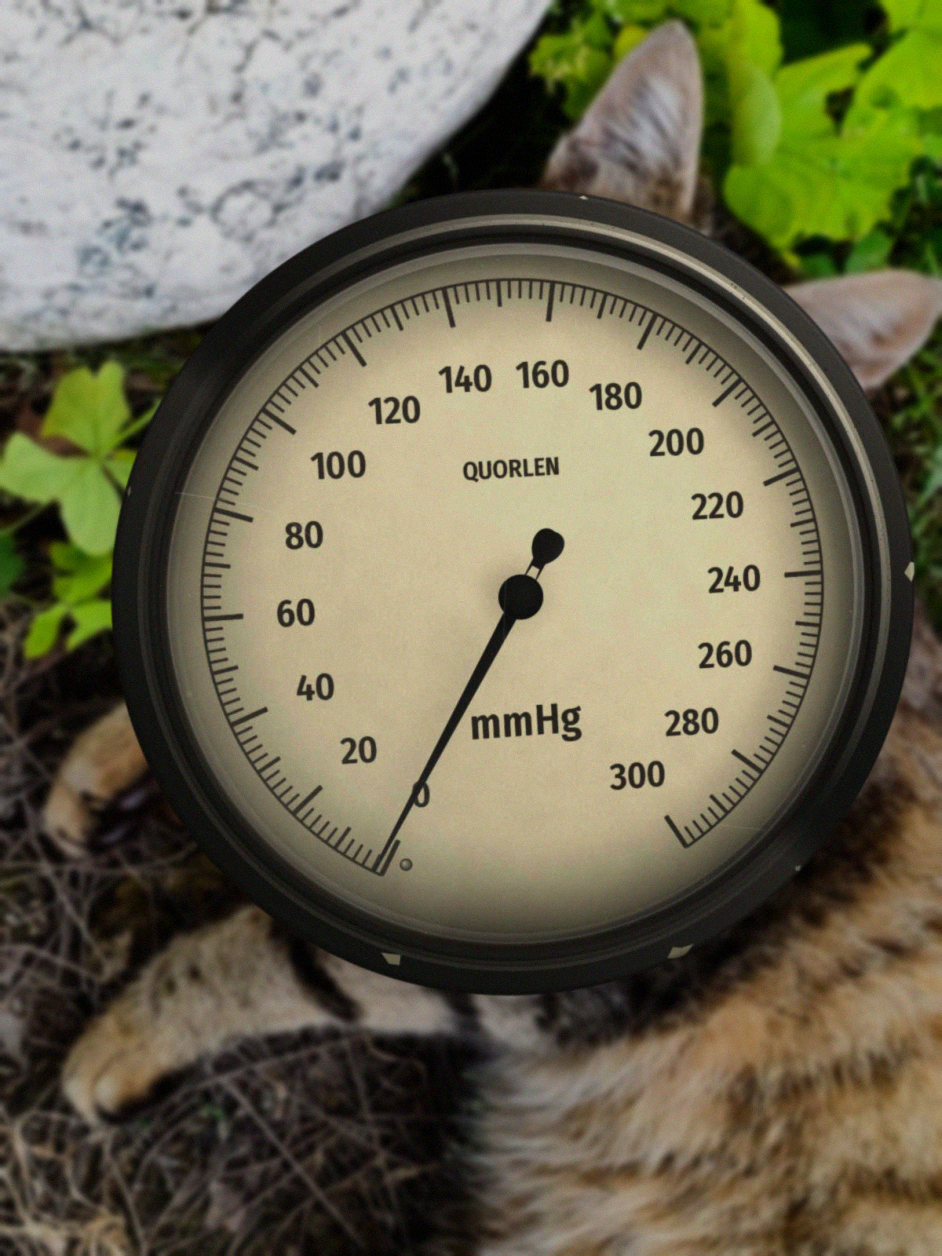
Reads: 2mmHg
